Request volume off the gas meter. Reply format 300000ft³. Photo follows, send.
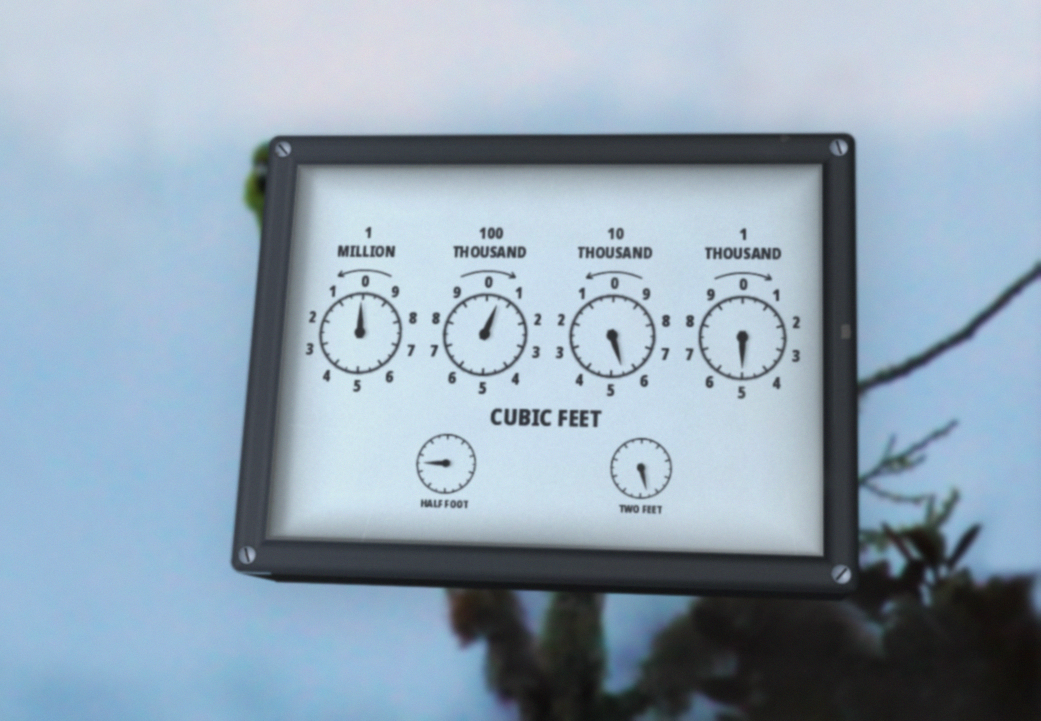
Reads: 5500ft³
